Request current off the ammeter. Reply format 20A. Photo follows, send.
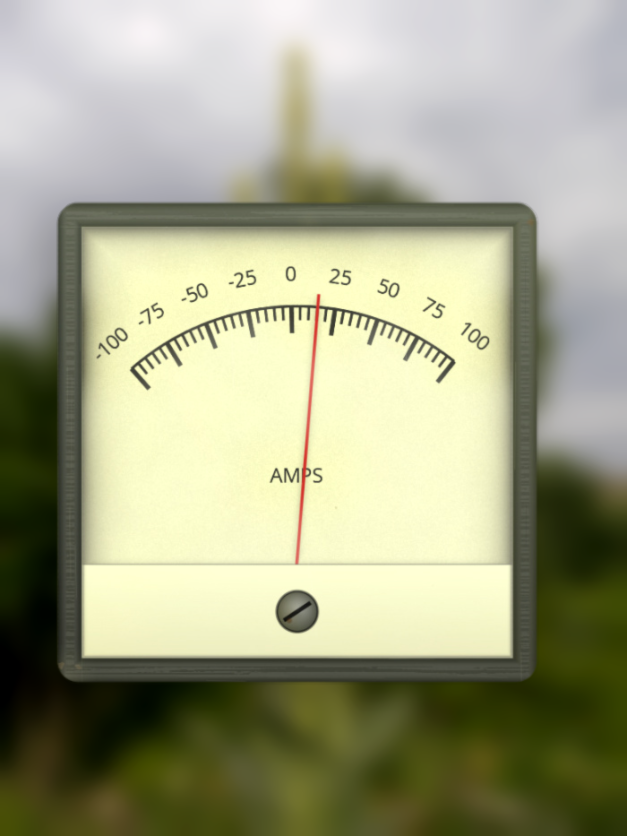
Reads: 15A
